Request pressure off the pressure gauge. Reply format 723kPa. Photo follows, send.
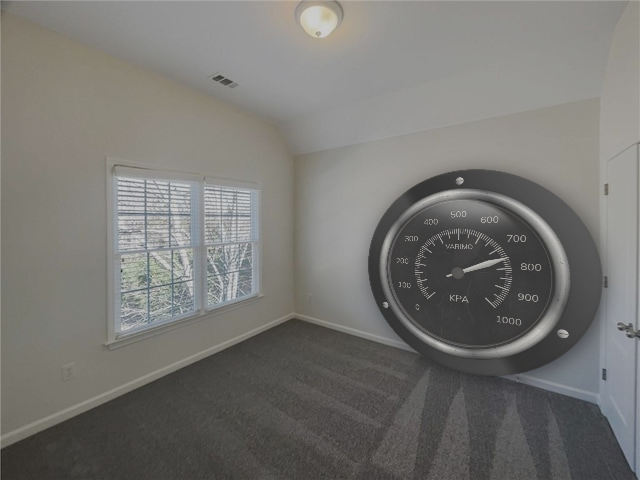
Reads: 750kPa
